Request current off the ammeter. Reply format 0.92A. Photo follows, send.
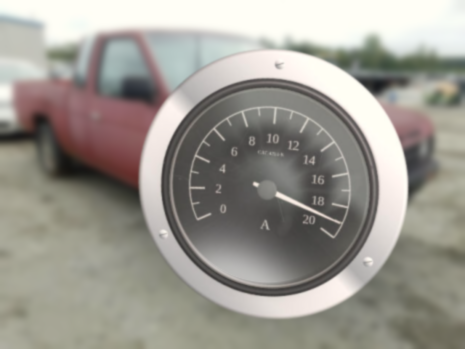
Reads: 19A
